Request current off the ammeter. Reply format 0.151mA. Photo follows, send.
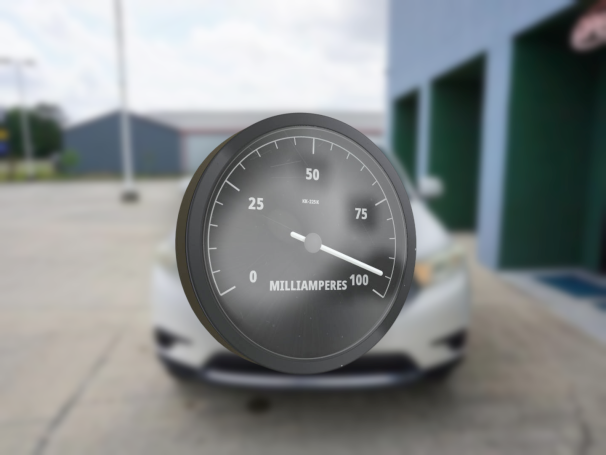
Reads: 95mA
